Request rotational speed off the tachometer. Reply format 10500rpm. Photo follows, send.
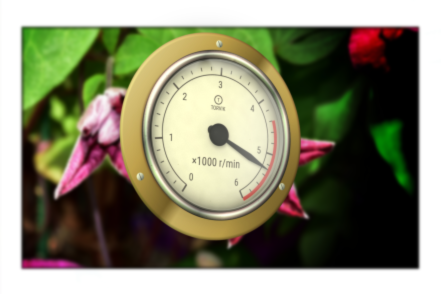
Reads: 5300rpm
